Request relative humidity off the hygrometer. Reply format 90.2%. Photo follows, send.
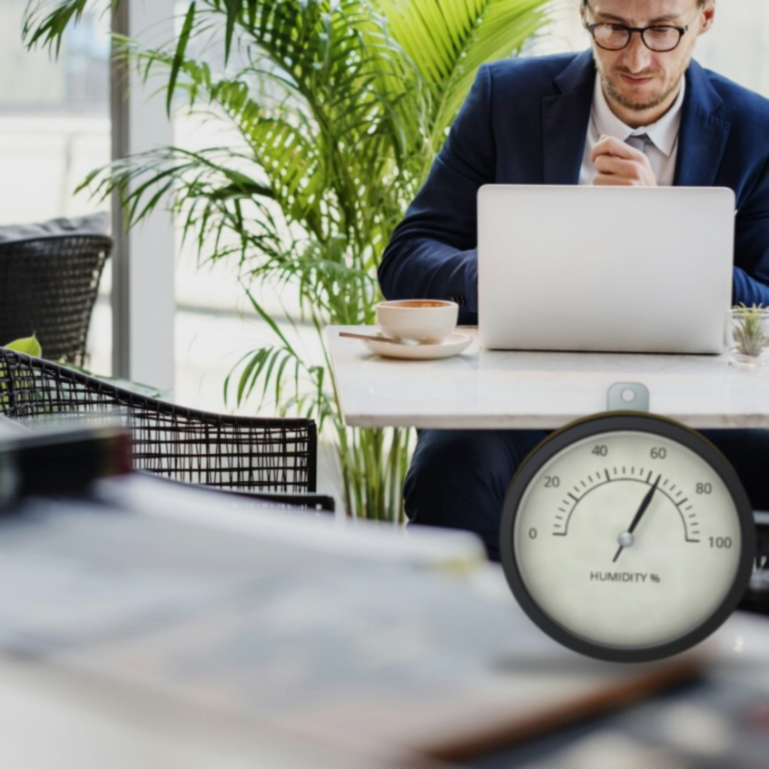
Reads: 64%
